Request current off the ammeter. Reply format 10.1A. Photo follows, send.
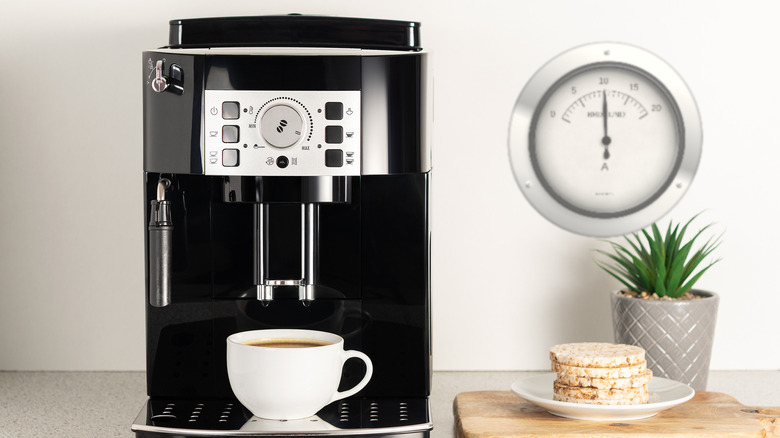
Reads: 10A
